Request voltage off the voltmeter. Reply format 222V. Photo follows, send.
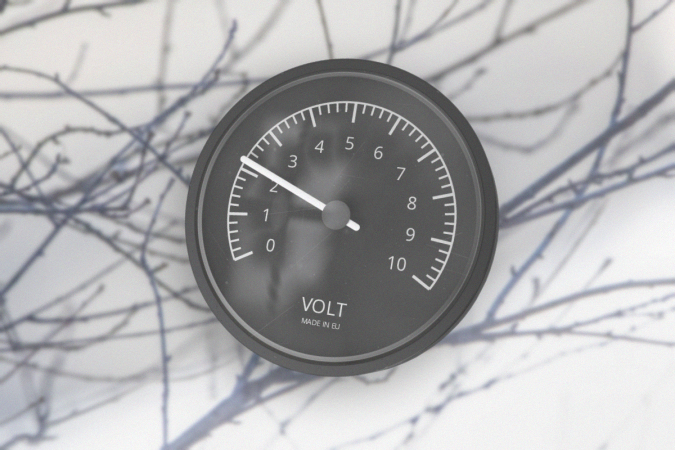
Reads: 2.2V
